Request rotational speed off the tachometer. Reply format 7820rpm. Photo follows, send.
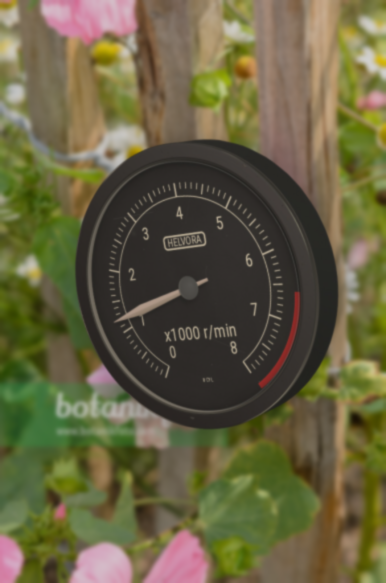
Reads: 1200rpm
